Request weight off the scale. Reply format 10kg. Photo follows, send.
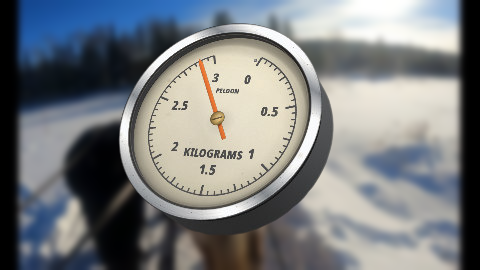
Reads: 2.9kg
